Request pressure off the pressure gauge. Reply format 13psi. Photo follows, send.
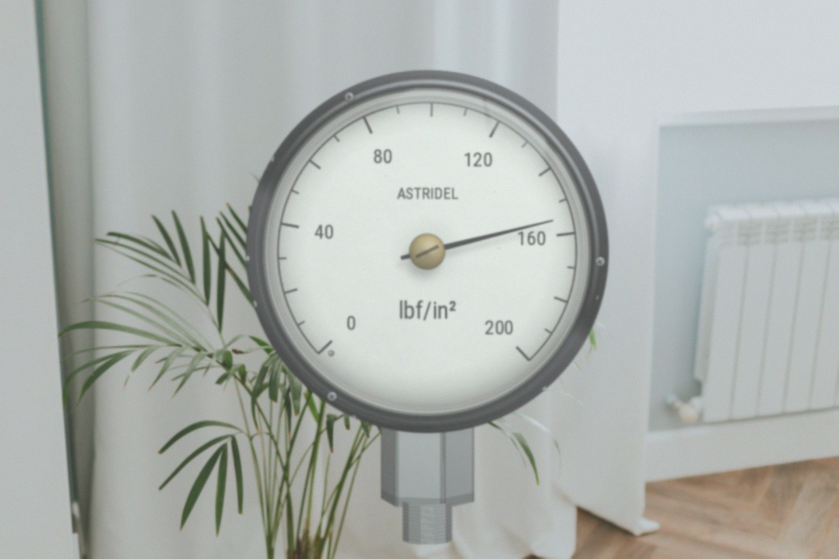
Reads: 155psi
